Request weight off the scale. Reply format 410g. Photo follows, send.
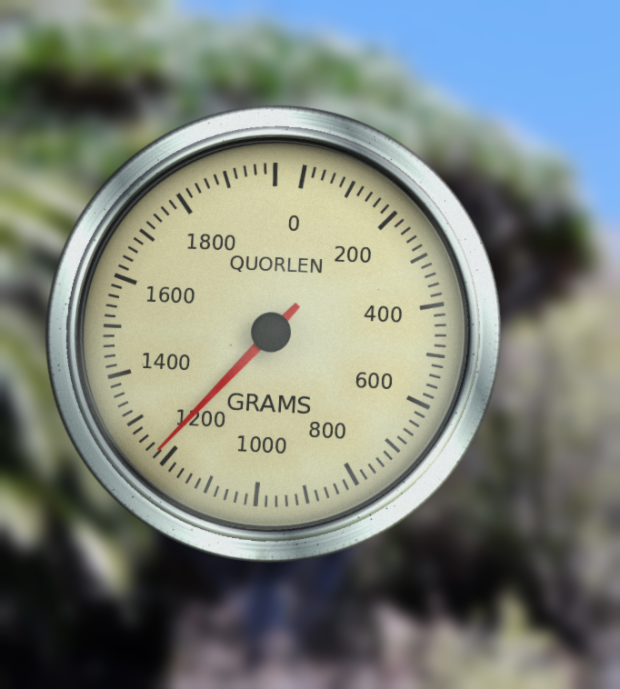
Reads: 1220g
